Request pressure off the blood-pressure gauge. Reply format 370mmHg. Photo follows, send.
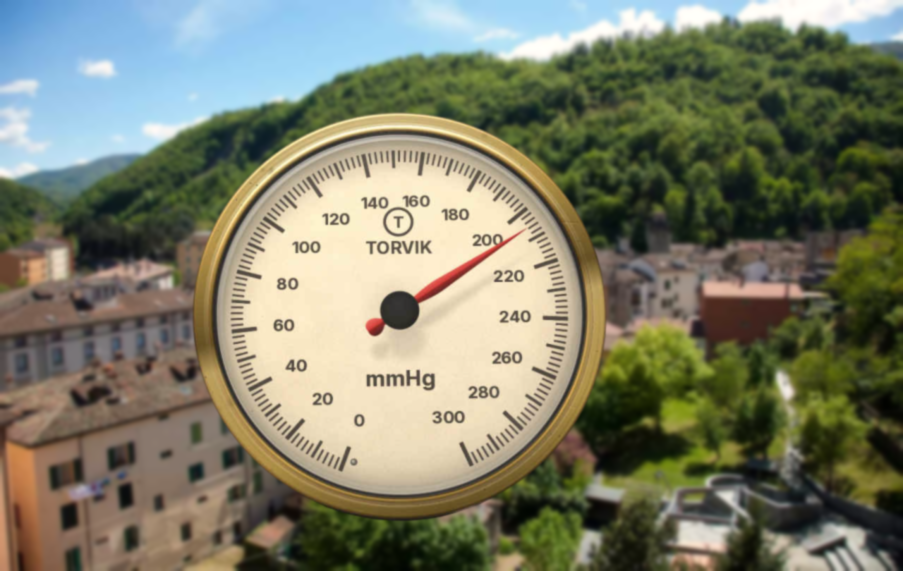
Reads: 206mmHg
